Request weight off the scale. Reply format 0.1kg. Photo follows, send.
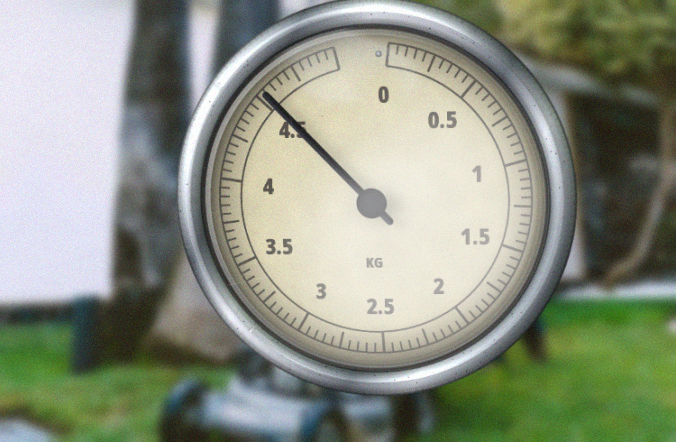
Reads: 4.55kg
